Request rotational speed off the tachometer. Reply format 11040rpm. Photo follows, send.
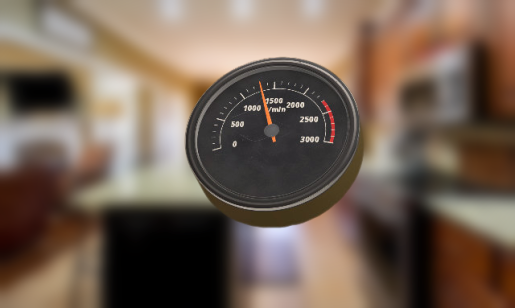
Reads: 1300rpm
